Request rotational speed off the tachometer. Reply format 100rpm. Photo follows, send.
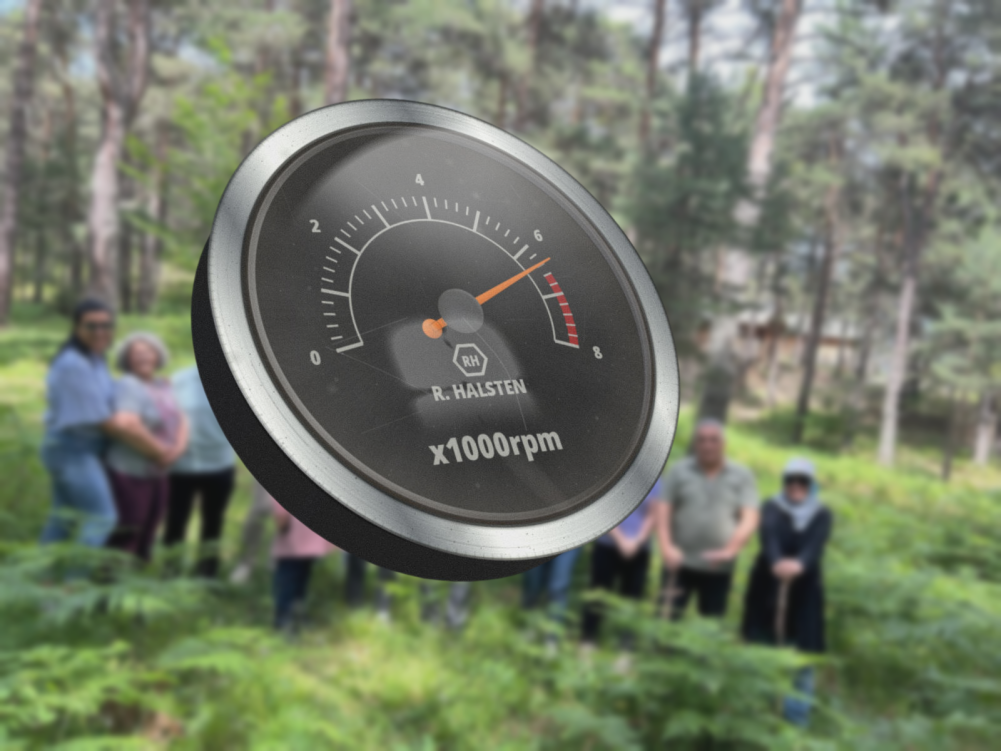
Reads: 6400rpm
